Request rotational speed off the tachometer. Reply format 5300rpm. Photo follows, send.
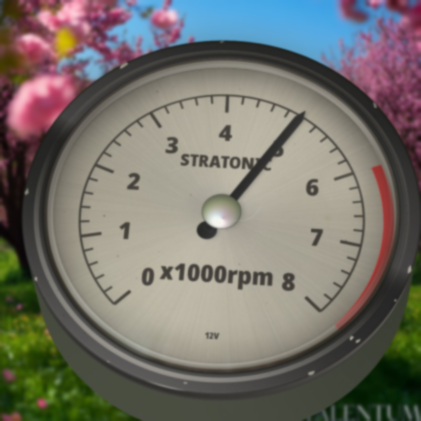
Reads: 5000rpm
